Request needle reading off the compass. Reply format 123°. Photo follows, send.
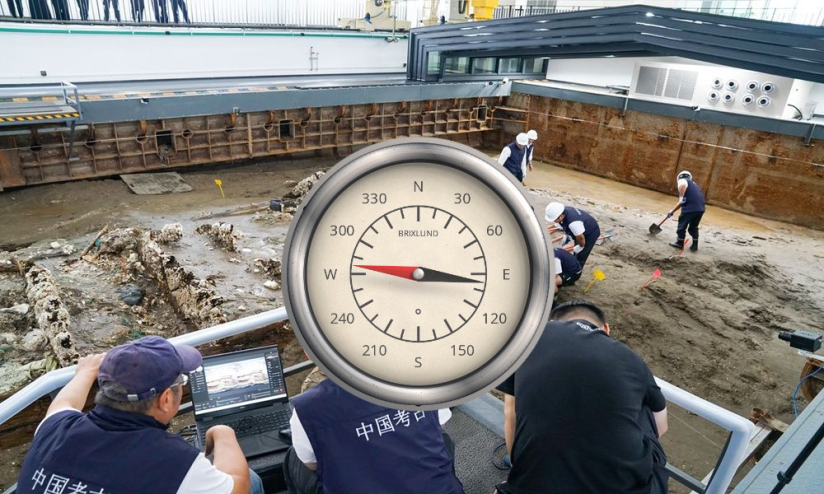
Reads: 277.5°
